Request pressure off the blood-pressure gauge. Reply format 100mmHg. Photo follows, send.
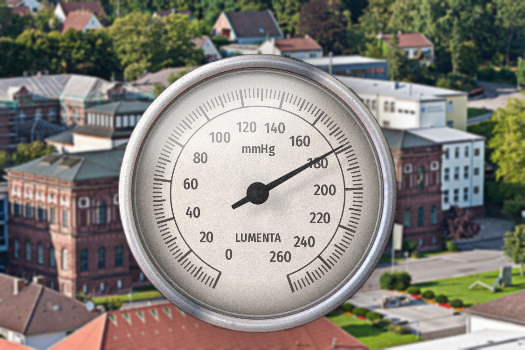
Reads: 178mmHg
